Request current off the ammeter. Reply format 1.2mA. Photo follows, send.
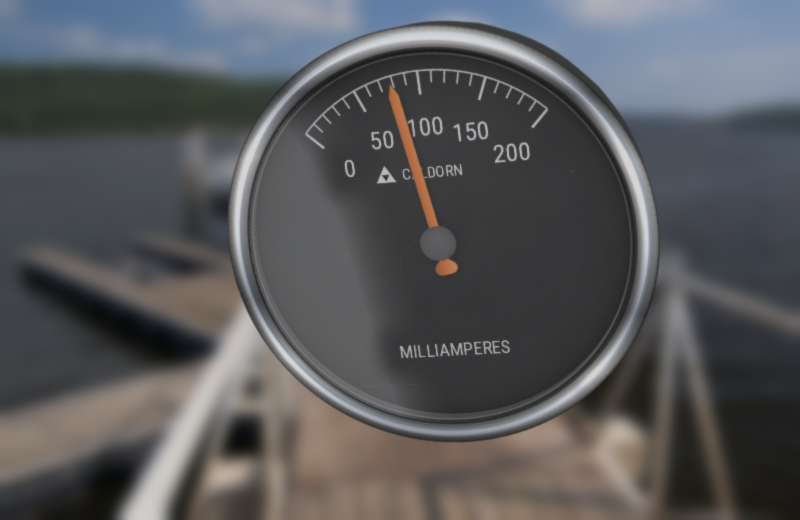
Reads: 80mA
